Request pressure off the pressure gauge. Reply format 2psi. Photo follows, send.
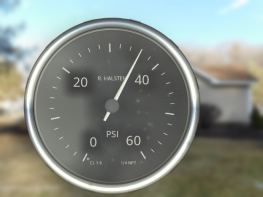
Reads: 36psi
